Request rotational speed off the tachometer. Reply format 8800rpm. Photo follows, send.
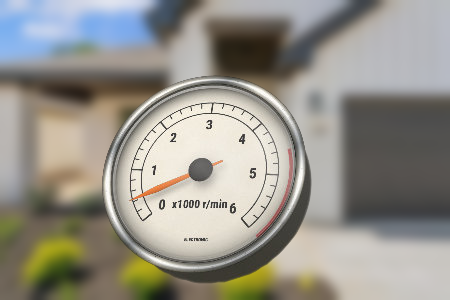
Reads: 400rpm
